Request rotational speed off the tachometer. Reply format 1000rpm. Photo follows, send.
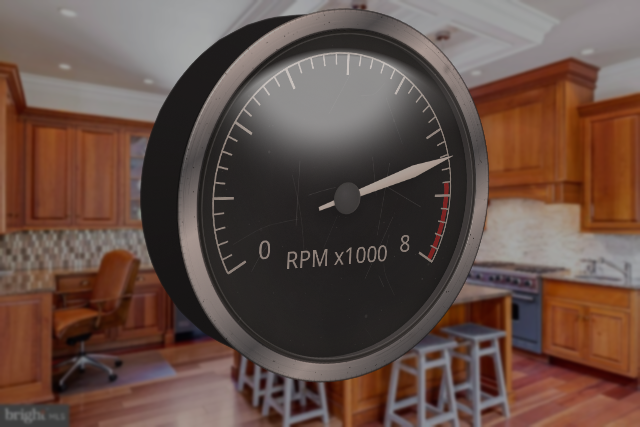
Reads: 6400rpm
